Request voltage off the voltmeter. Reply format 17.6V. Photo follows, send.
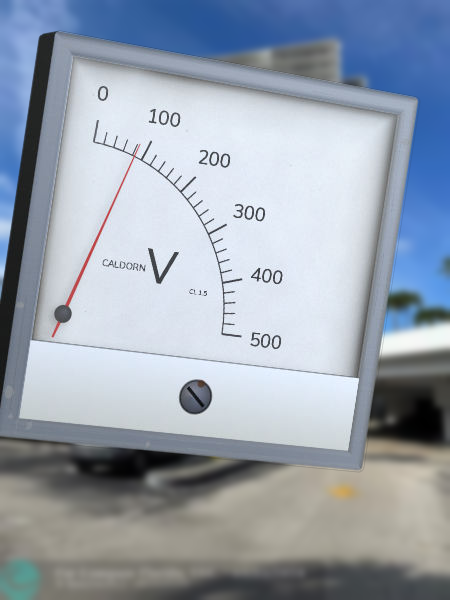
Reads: 80V
